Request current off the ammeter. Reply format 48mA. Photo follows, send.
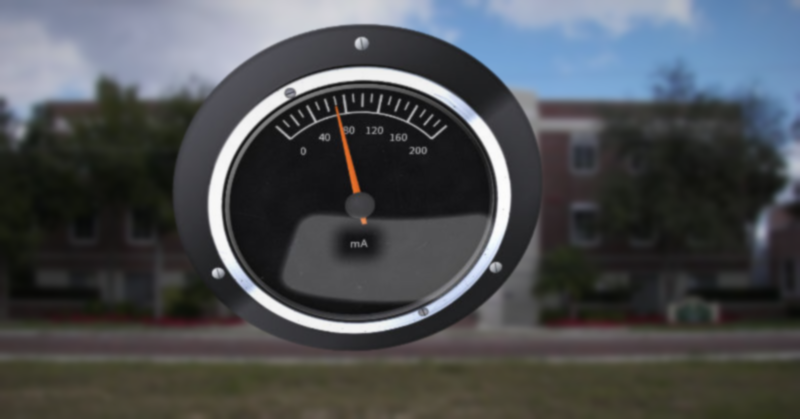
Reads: 70mA
